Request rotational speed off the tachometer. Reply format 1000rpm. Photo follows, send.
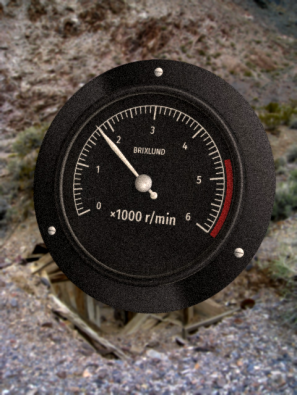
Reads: 1800rpm
